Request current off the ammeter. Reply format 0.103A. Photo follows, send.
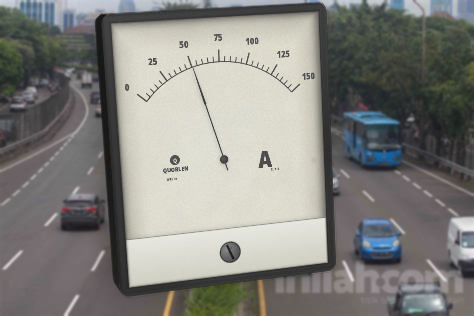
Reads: 50A
